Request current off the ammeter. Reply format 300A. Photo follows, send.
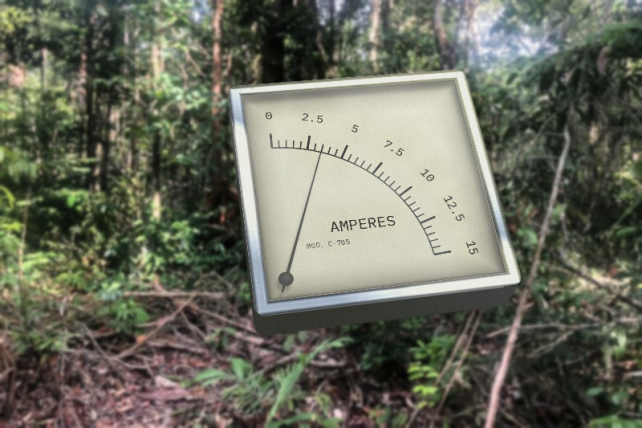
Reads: 3.5A
